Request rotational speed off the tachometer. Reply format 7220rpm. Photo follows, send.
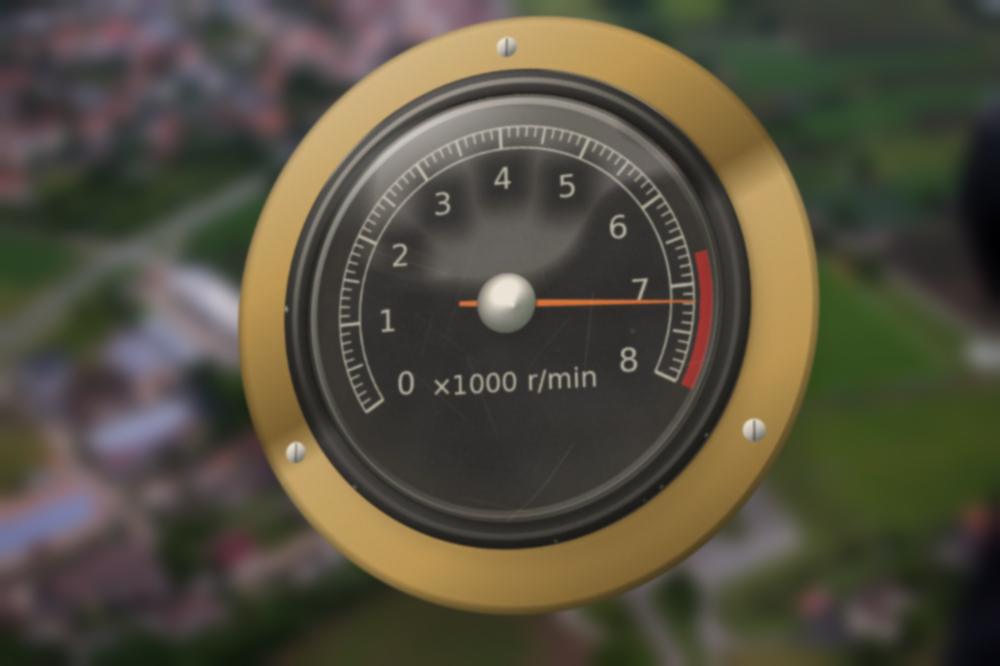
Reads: 7200rpm
